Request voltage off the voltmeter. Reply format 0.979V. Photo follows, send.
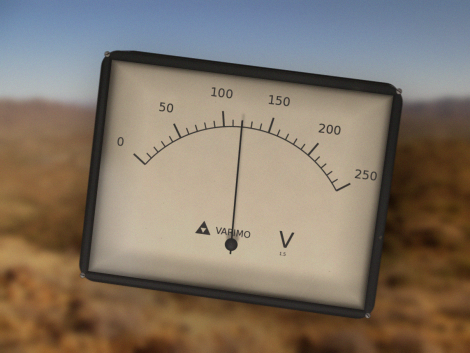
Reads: 120V
